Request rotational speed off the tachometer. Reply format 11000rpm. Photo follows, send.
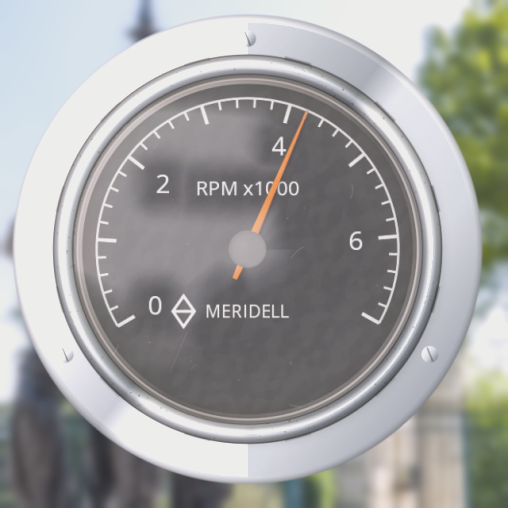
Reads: 4200rpm
